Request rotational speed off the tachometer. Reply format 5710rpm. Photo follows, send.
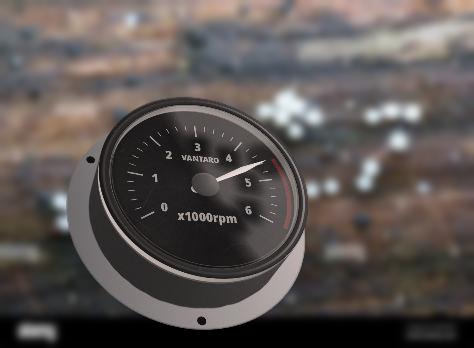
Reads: 4600rpm
